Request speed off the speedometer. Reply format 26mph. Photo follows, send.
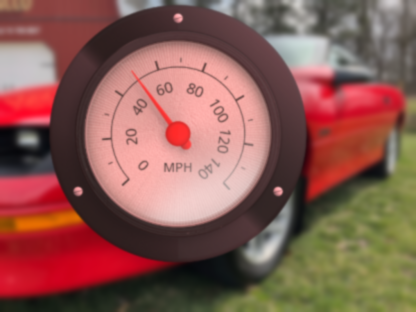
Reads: 50mph
